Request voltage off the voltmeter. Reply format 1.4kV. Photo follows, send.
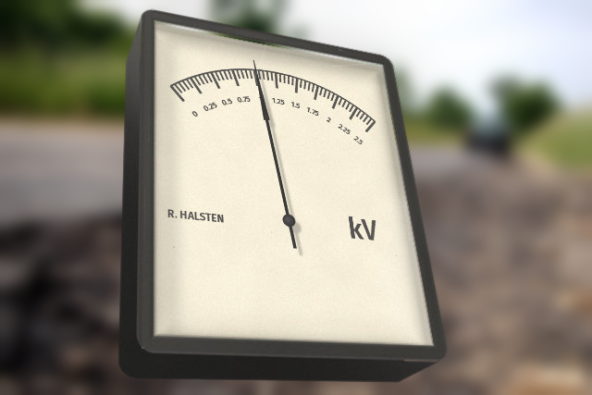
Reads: 1kV
